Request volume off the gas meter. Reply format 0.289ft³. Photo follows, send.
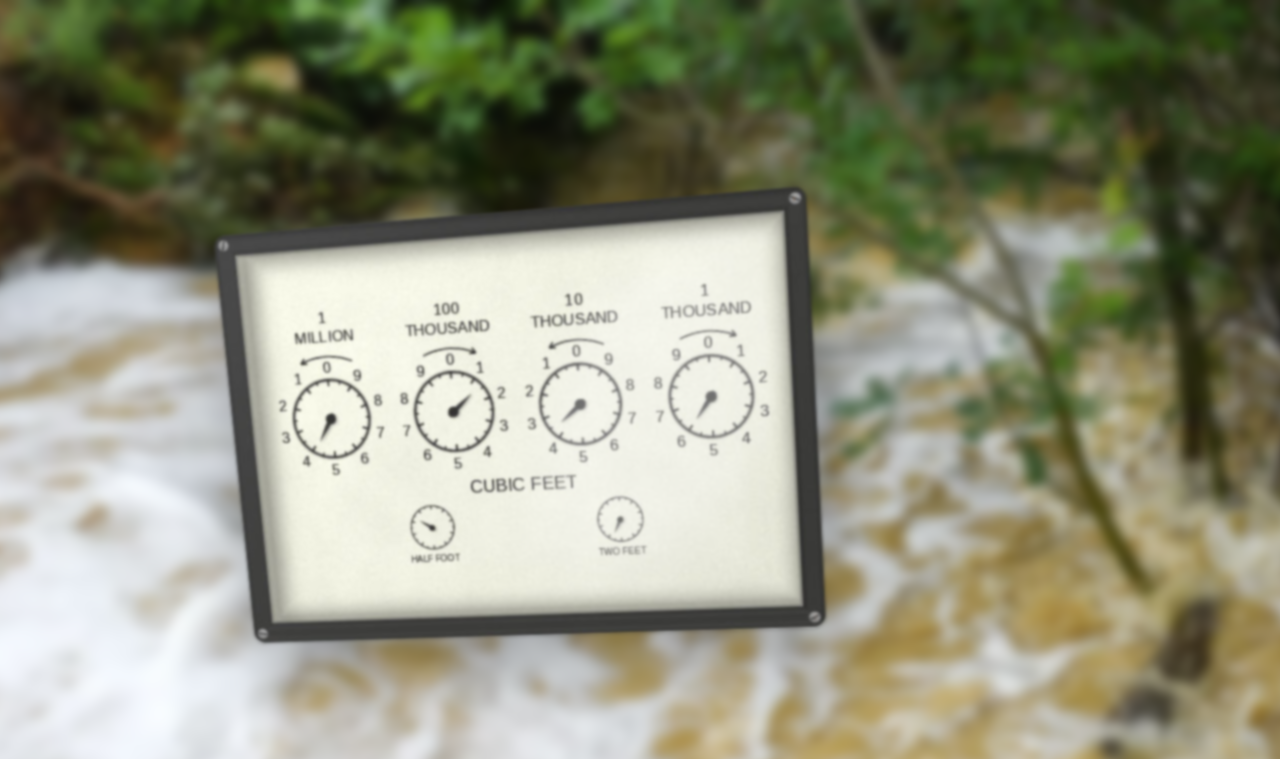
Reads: 413600ft³
